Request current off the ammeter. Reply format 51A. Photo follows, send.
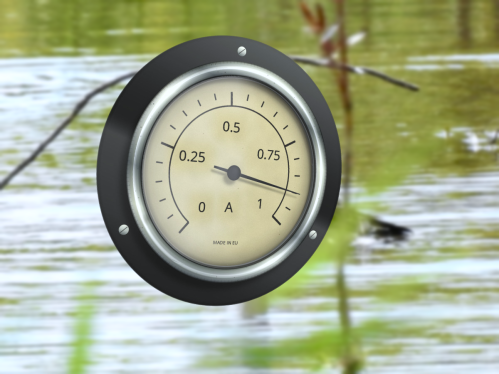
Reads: 0.9A
